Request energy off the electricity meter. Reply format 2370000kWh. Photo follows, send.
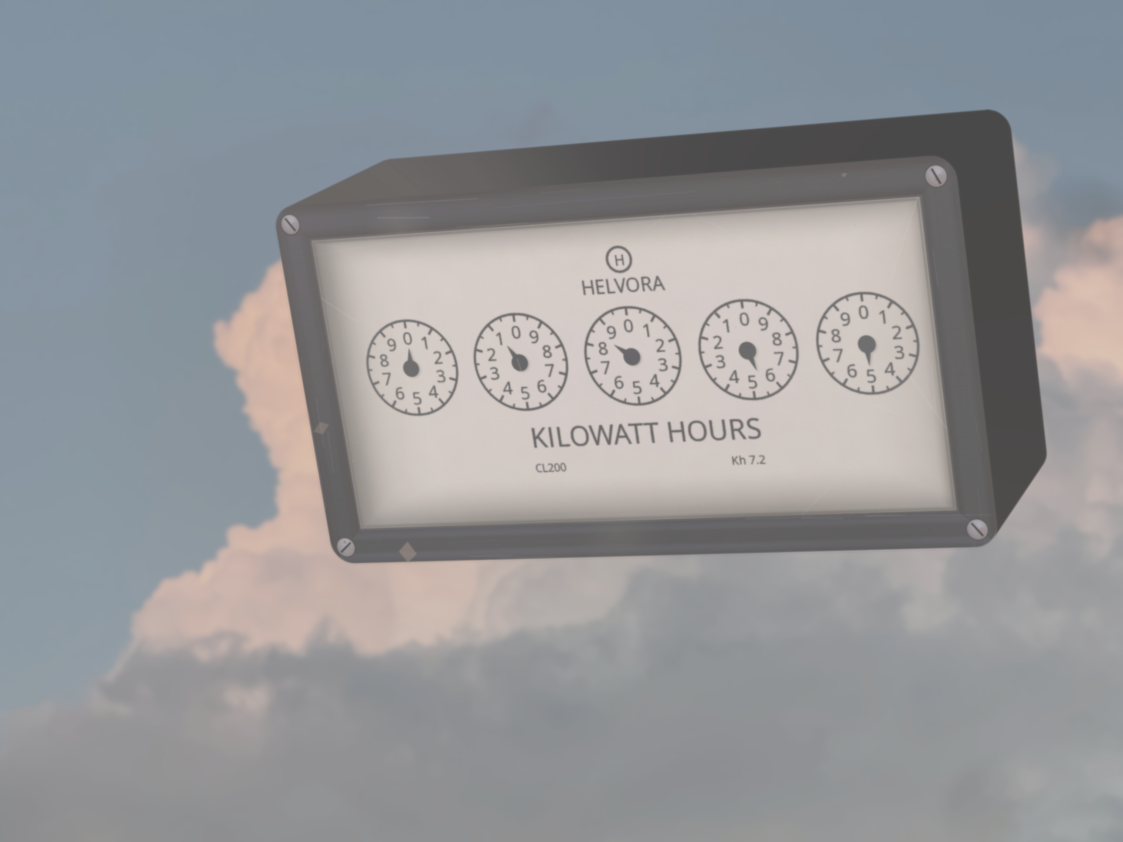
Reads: 855kWh
